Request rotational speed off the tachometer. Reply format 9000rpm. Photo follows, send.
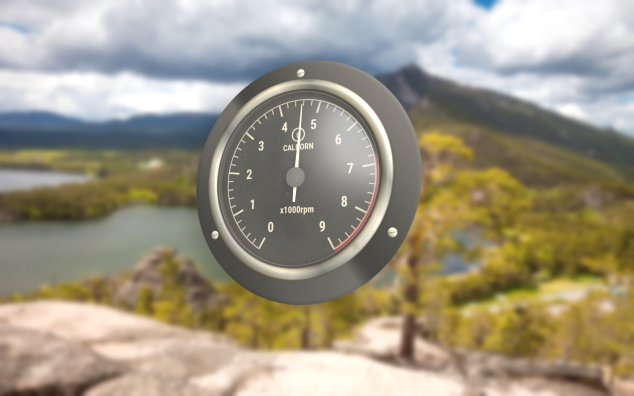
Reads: 4600rpm
